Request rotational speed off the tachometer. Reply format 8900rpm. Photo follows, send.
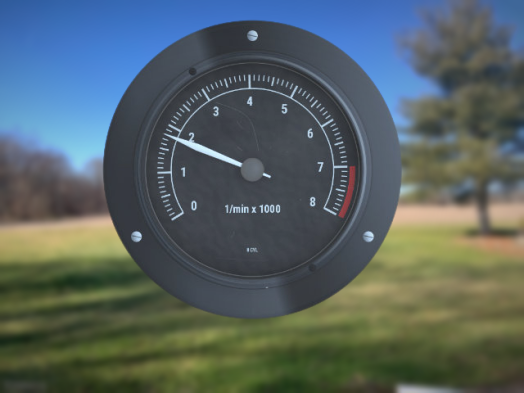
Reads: 1800rpm
